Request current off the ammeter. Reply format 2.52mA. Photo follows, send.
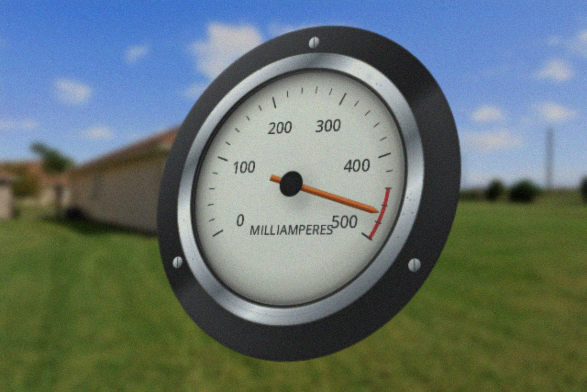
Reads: 470mA
